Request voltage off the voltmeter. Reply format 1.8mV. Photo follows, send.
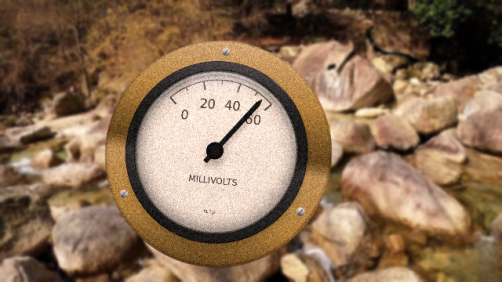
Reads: 55mV
